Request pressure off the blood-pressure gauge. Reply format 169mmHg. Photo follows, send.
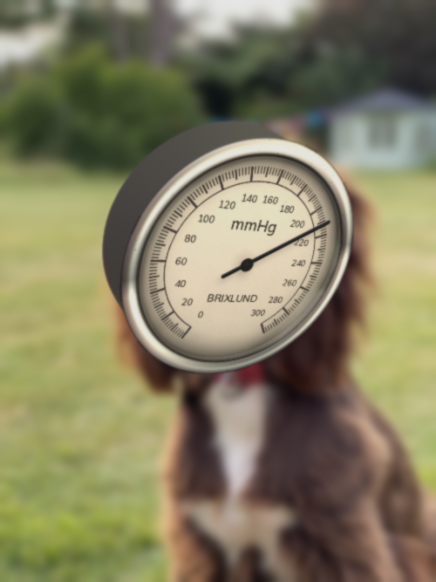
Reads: 210mmHg
